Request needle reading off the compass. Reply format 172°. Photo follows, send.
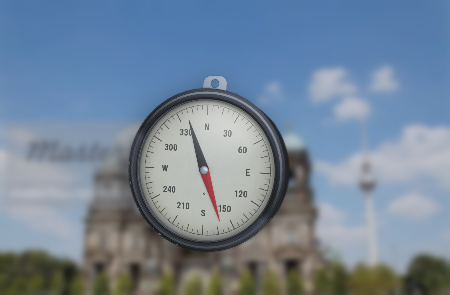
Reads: 160°
